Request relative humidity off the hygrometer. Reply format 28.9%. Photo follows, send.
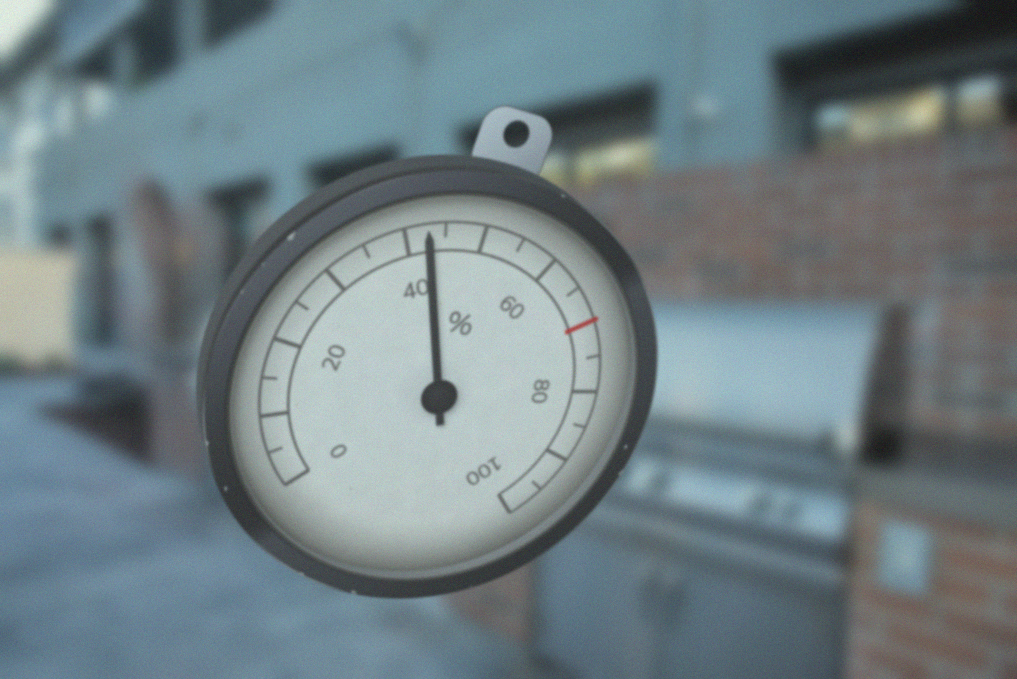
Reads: 42.5%
